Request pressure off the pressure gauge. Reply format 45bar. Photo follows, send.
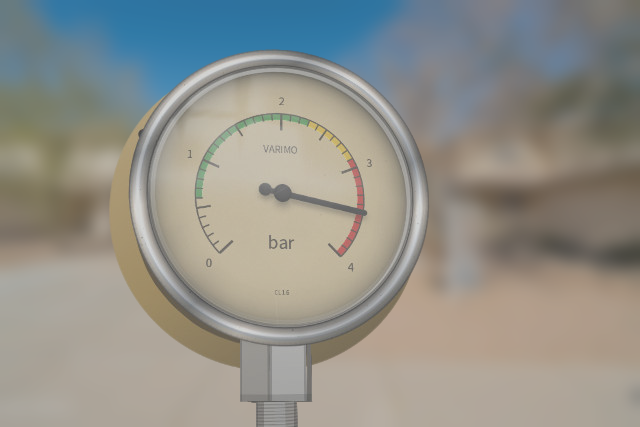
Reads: 3.5bar
